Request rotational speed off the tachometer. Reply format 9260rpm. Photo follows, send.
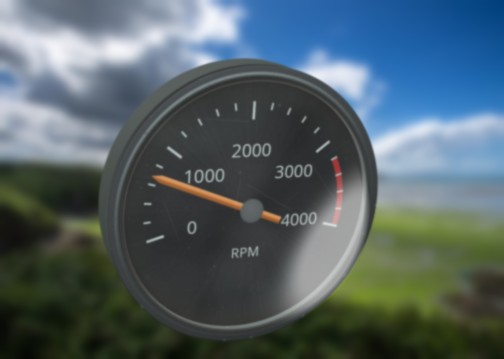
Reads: 700rpm
